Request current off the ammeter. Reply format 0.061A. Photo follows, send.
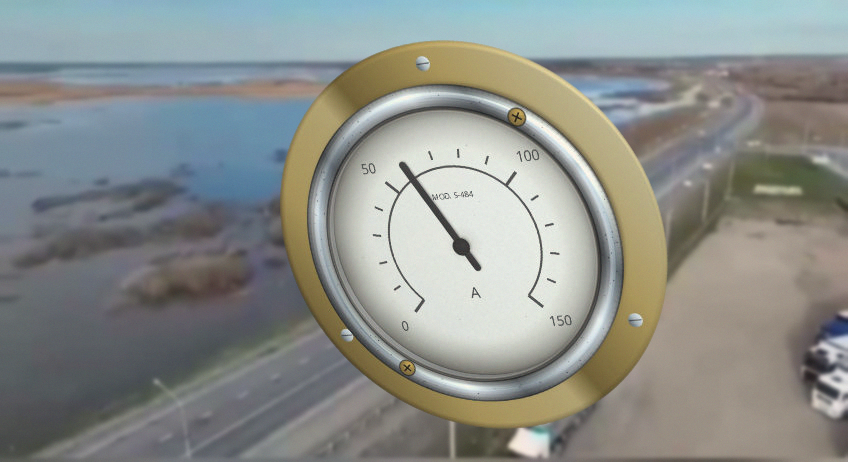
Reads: 60A
